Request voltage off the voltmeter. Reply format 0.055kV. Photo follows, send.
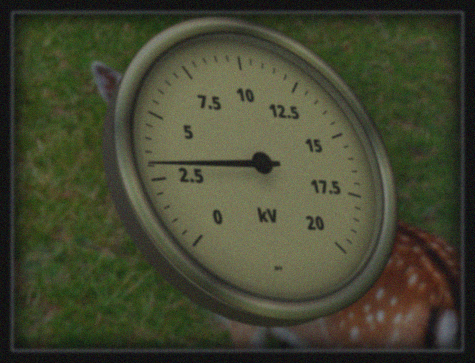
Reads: 3kV
